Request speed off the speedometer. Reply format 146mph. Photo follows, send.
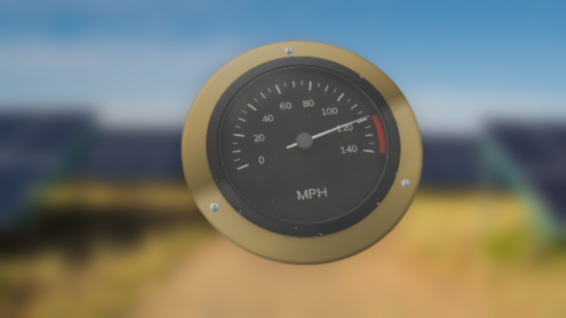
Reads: 120mph
